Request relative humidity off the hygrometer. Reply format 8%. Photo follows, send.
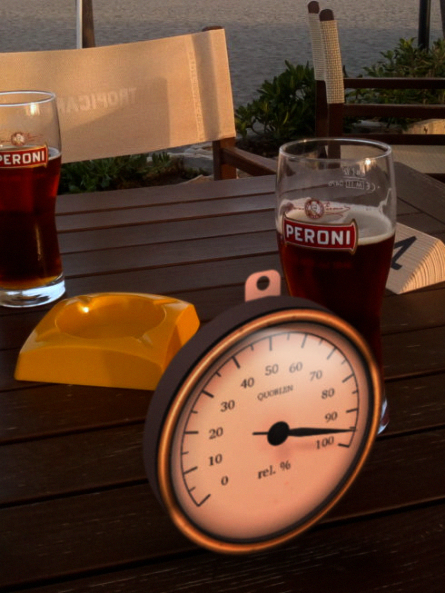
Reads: 95%
